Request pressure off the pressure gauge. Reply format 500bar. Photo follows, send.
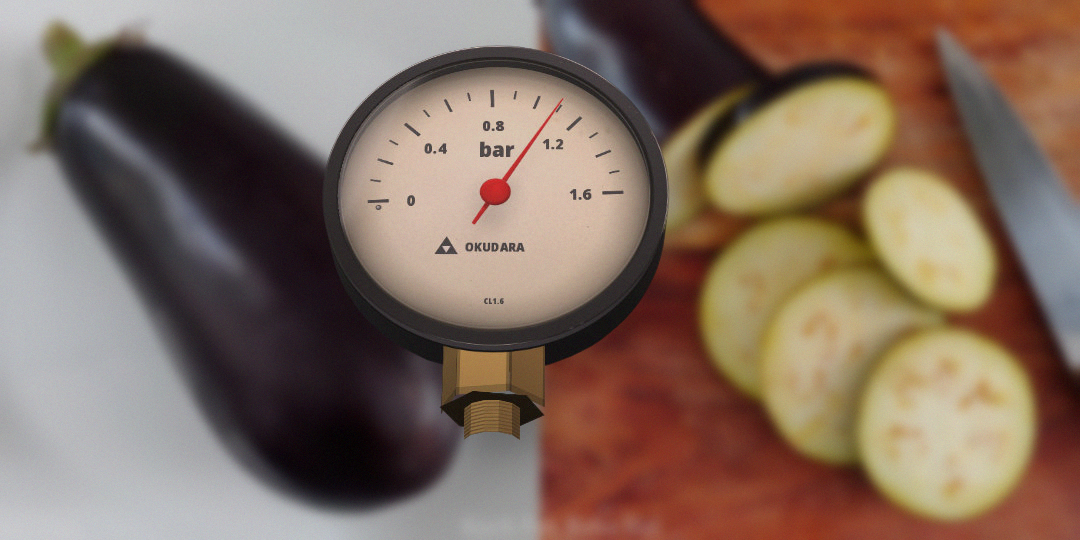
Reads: 1.1bar
